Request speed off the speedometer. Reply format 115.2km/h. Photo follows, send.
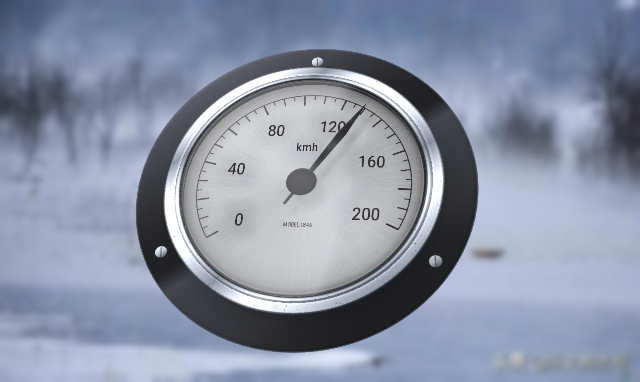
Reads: 130km/h
